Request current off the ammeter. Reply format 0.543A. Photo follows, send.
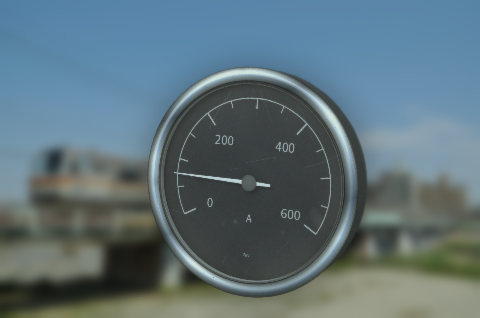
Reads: 75A
